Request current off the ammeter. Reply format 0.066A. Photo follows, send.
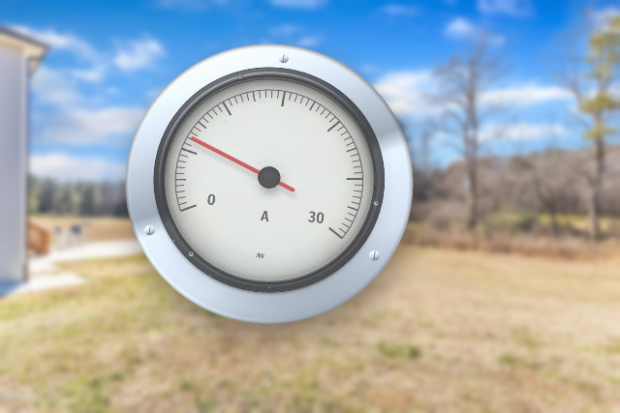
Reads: 6A
